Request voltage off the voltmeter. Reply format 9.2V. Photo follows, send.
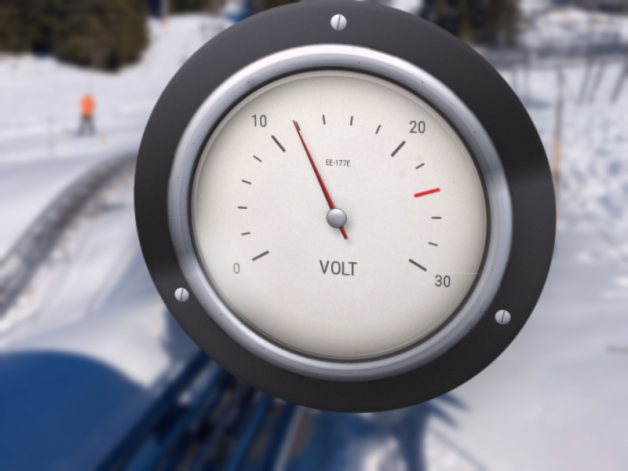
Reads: 12V
